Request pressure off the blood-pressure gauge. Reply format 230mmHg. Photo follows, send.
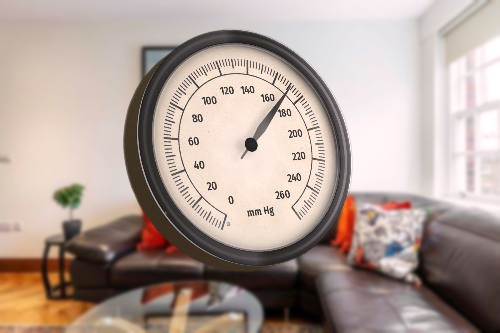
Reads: 170mmHg
